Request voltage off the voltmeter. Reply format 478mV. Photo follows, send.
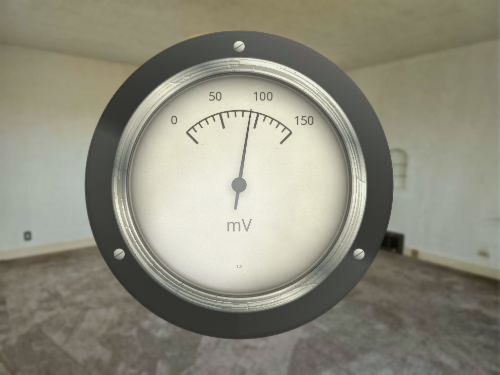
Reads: 90mV
